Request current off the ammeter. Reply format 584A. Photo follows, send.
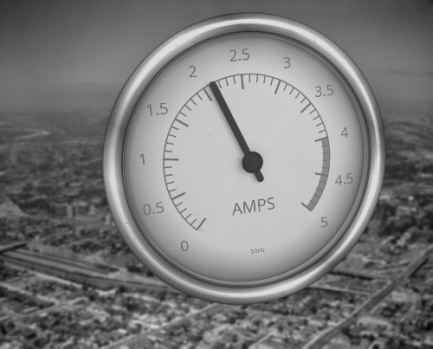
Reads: 2.1A
